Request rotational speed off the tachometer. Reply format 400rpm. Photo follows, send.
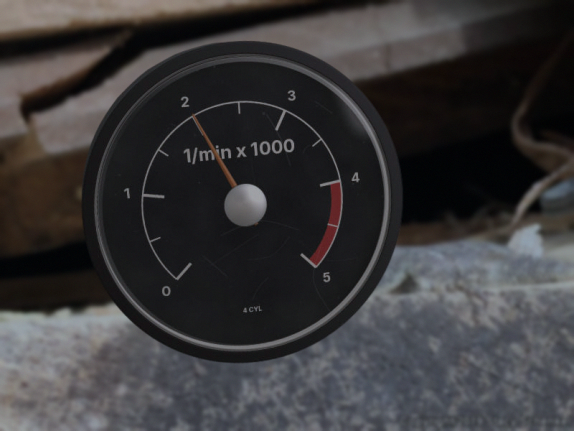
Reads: 2000rpm
